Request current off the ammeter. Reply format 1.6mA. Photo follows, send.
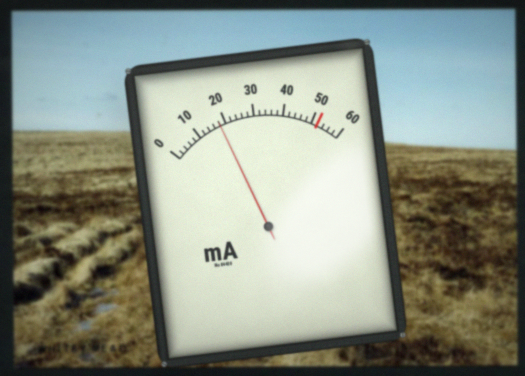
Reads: 18mA
